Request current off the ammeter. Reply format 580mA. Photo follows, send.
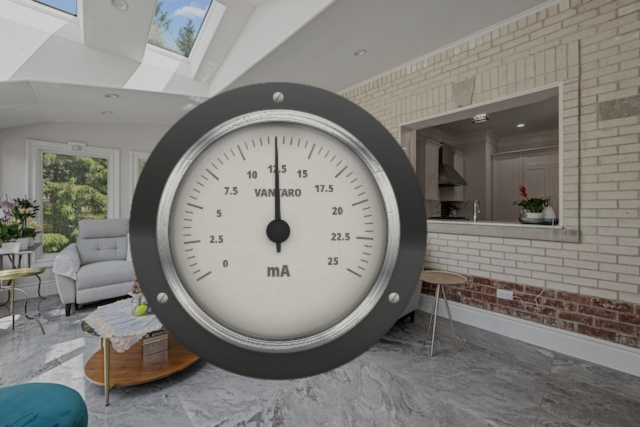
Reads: 12.5mA
